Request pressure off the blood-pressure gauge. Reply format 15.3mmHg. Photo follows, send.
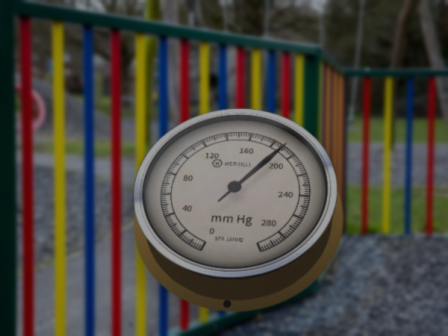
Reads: 190mmHg
